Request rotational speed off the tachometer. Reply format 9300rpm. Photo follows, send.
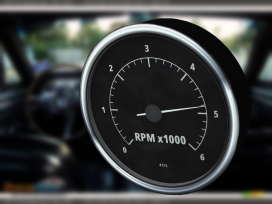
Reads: 4800rpm
